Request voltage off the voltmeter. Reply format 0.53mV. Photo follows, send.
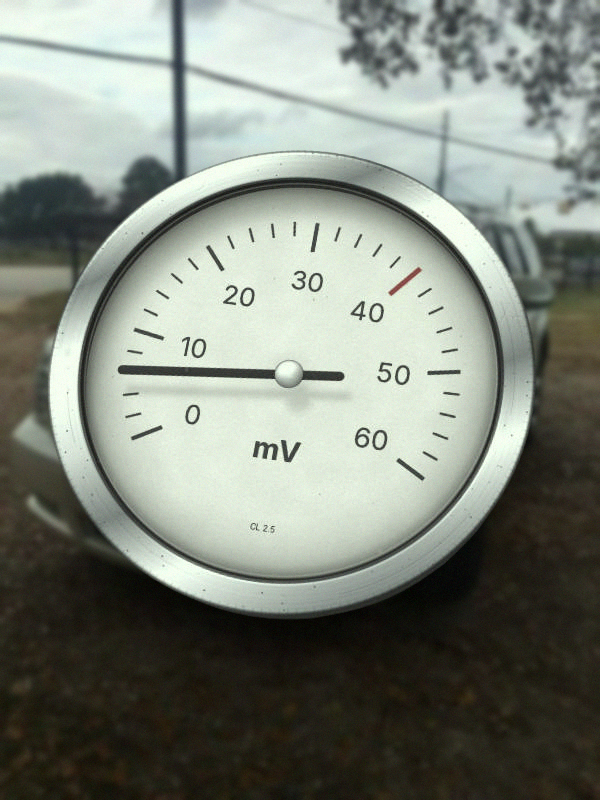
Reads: 6mV
